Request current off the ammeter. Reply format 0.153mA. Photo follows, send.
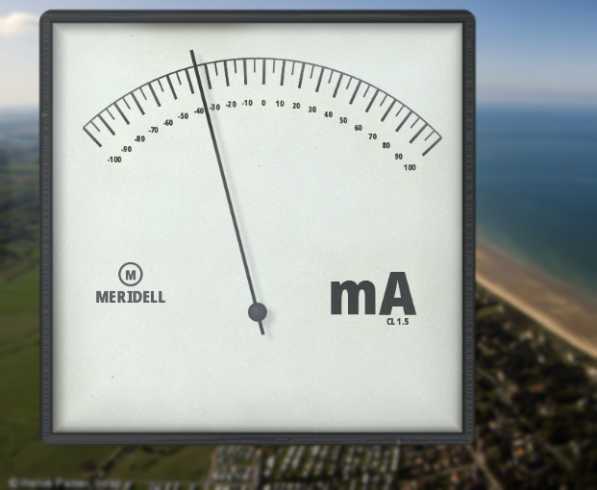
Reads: -35mA
